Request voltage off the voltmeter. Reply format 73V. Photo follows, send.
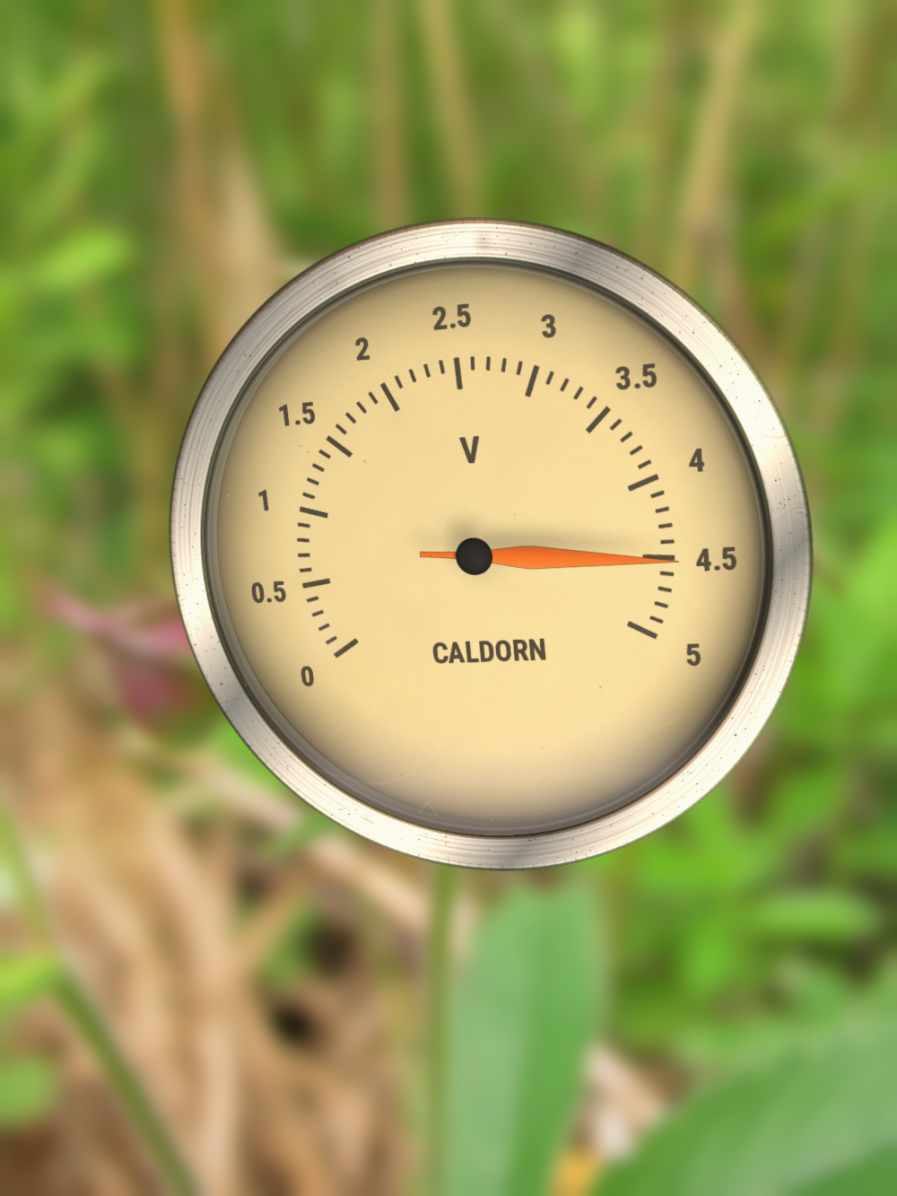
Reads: 4.5V
